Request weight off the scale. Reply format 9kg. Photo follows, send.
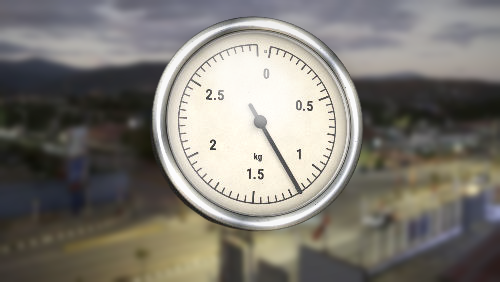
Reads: 1.2kg
